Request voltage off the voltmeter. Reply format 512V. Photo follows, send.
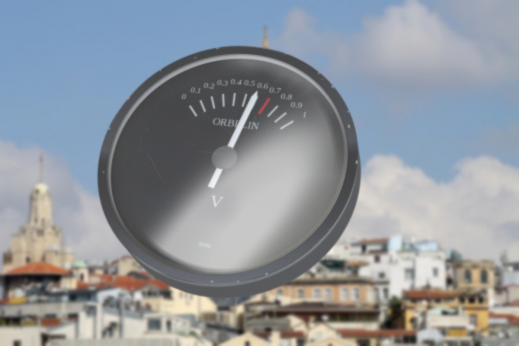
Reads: 0.6V
